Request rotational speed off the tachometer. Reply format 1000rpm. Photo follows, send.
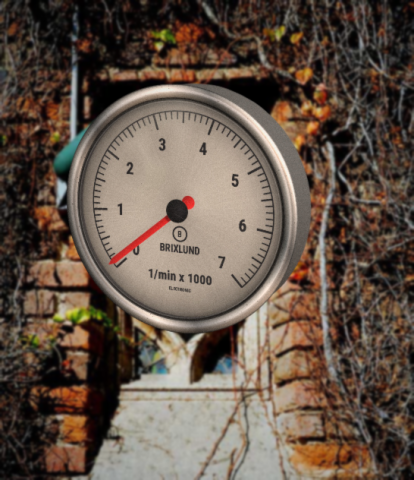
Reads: 100rpm
